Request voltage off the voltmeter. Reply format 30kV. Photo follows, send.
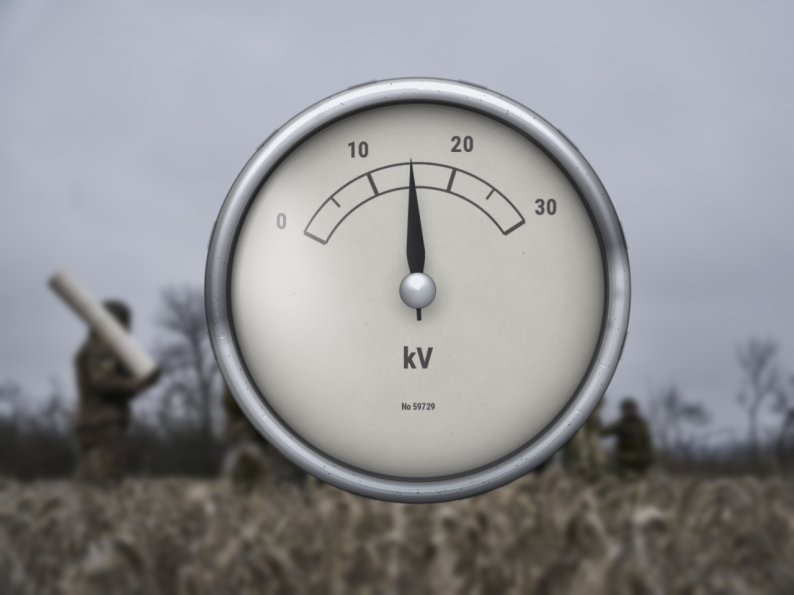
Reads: 15kV
